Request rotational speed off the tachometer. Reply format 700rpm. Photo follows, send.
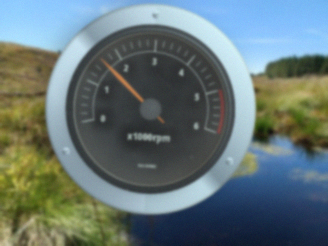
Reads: 1600rpm
